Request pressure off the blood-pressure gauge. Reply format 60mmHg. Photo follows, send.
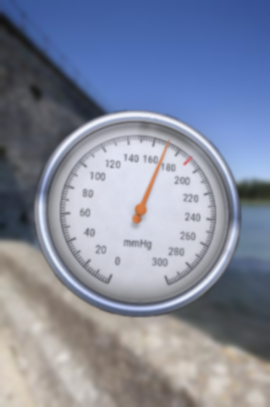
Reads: 170mmHg
